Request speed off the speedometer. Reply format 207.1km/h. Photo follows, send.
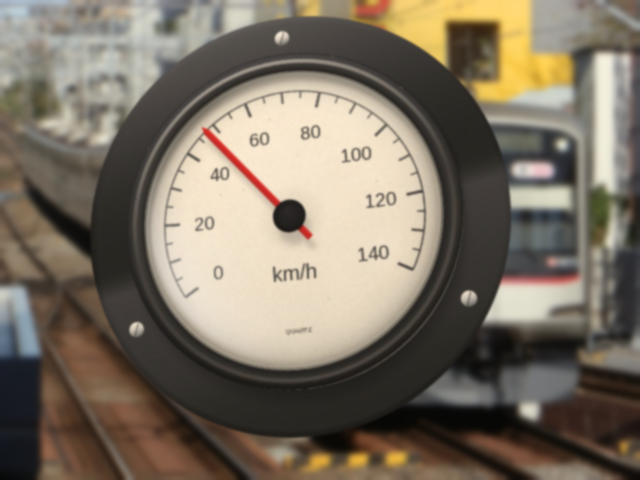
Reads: 47.5km/h
